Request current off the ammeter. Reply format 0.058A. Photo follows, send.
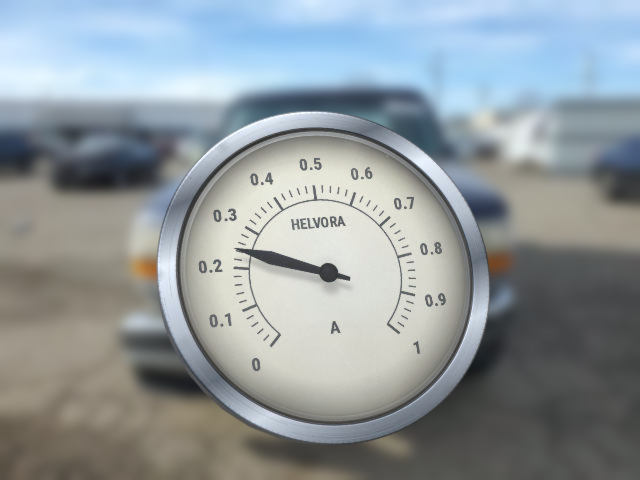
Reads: 0.24A
